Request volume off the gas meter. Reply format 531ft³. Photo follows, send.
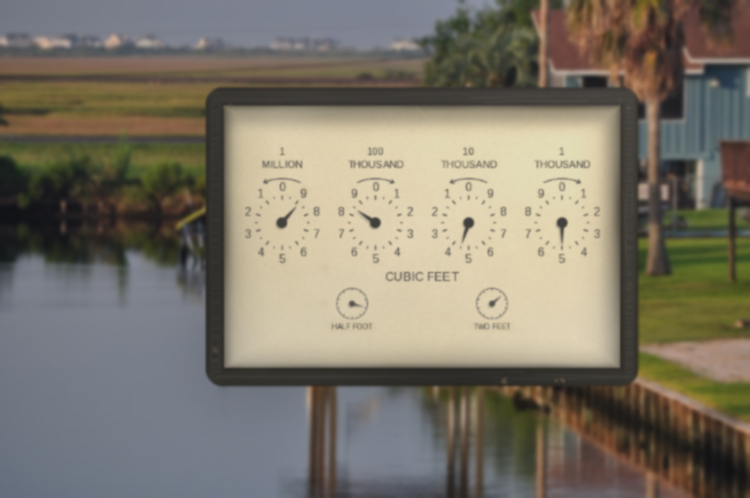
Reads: 884500ft³
